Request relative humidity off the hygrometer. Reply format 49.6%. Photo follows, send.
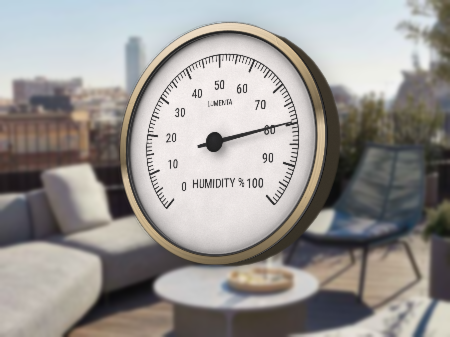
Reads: 80%
